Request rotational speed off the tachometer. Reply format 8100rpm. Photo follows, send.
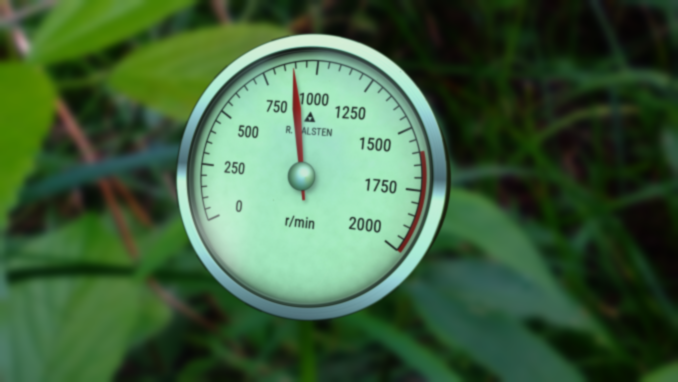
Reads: 900rpm
